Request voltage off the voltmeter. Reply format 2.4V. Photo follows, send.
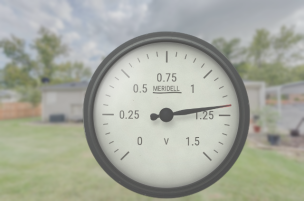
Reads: 1.2V
